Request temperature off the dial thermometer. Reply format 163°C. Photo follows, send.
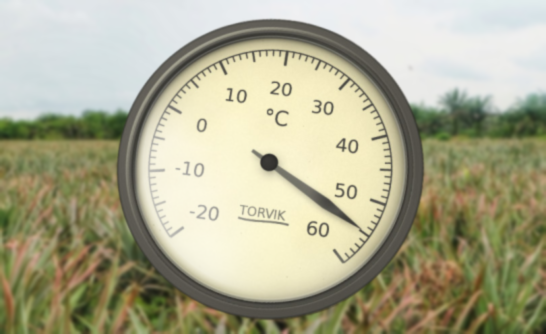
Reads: 55°C
